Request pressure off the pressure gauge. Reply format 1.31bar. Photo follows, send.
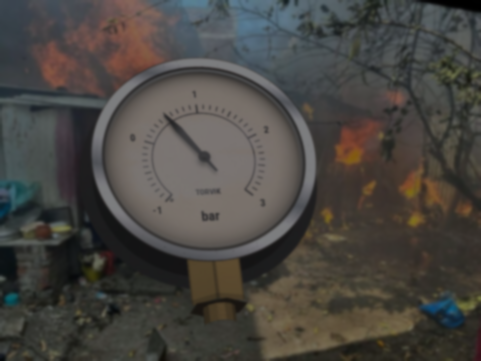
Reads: 0.5bar
